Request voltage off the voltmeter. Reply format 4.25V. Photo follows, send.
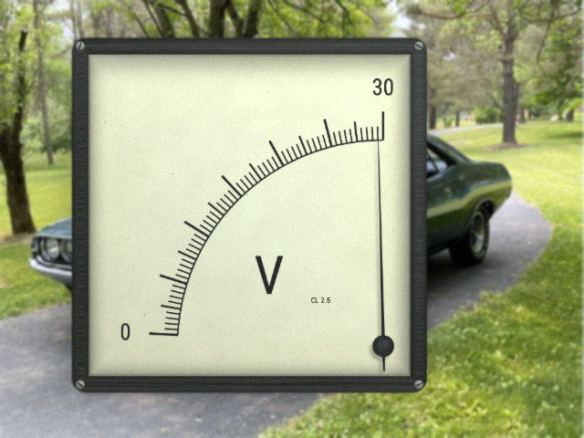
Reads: 29.5V
